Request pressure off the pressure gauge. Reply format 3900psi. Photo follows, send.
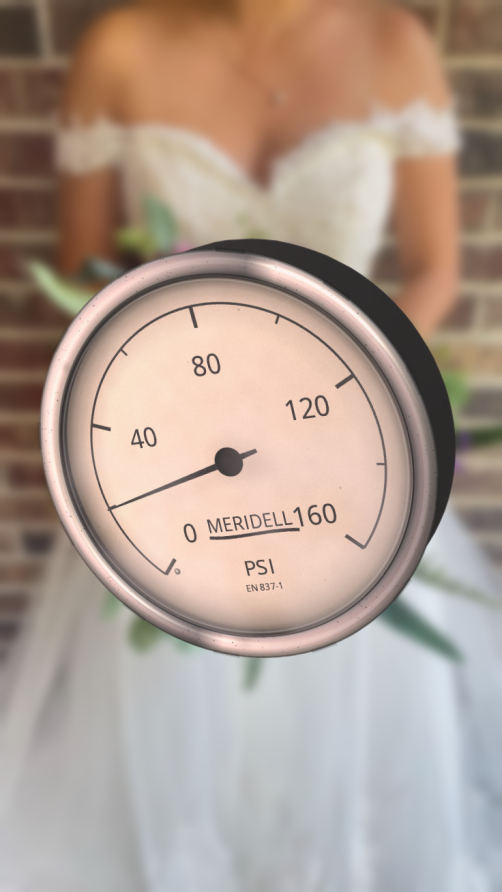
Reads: 20psi
